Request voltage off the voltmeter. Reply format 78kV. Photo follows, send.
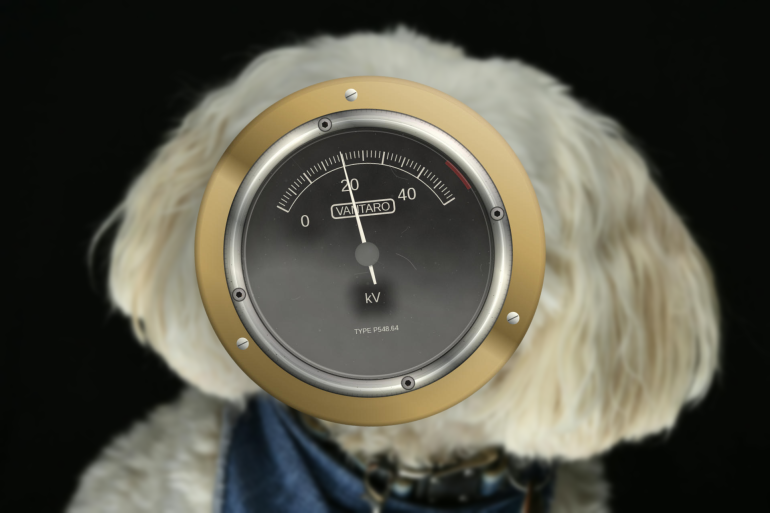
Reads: 20kV
